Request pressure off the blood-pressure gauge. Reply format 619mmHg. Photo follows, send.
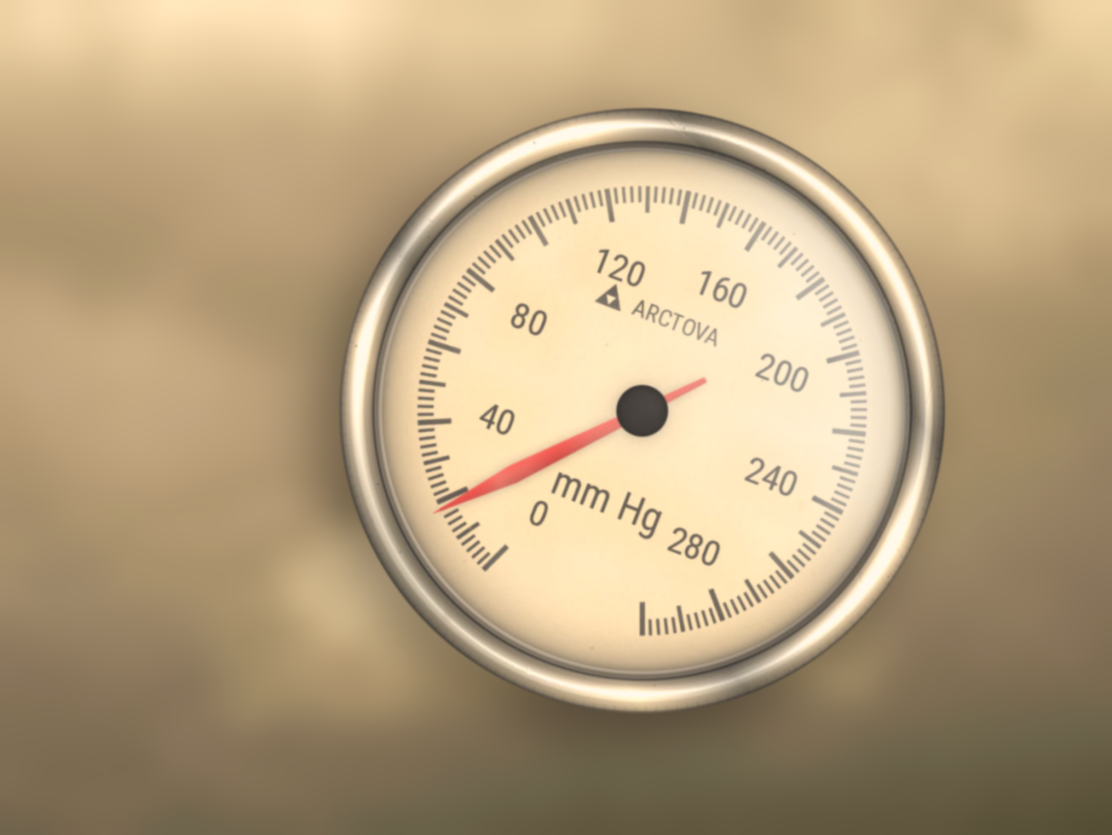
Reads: 18mmHg
